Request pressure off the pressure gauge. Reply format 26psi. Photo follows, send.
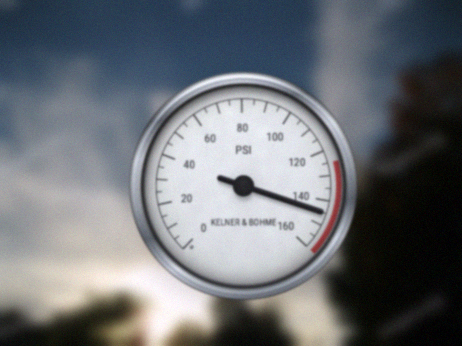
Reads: 145psi
